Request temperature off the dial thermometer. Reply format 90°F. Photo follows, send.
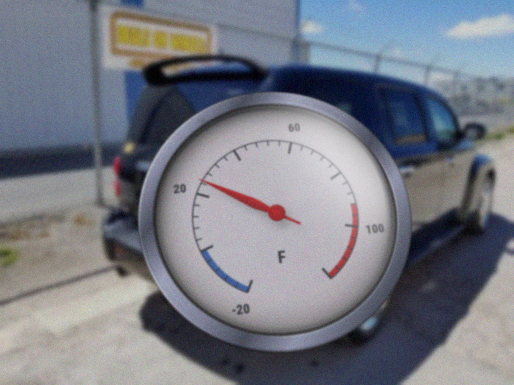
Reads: 24°F
